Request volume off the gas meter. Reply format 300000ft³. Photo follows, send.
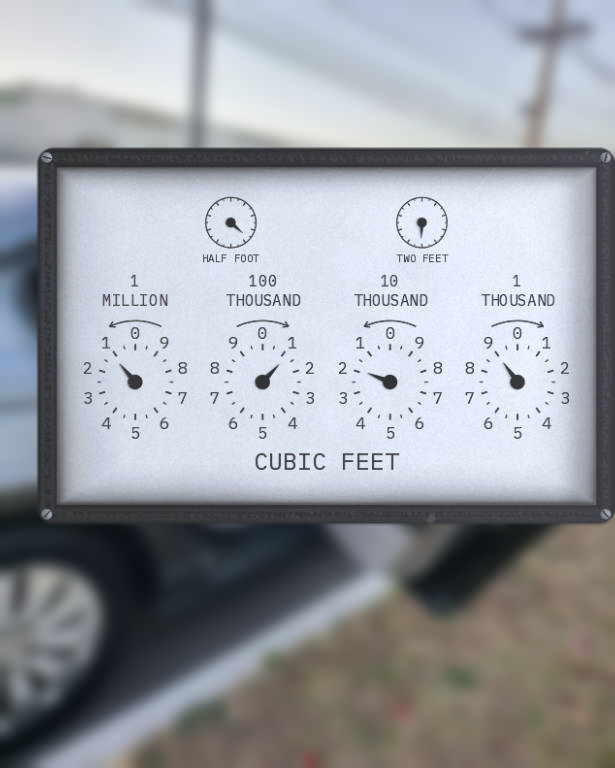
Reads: 111900ft³
